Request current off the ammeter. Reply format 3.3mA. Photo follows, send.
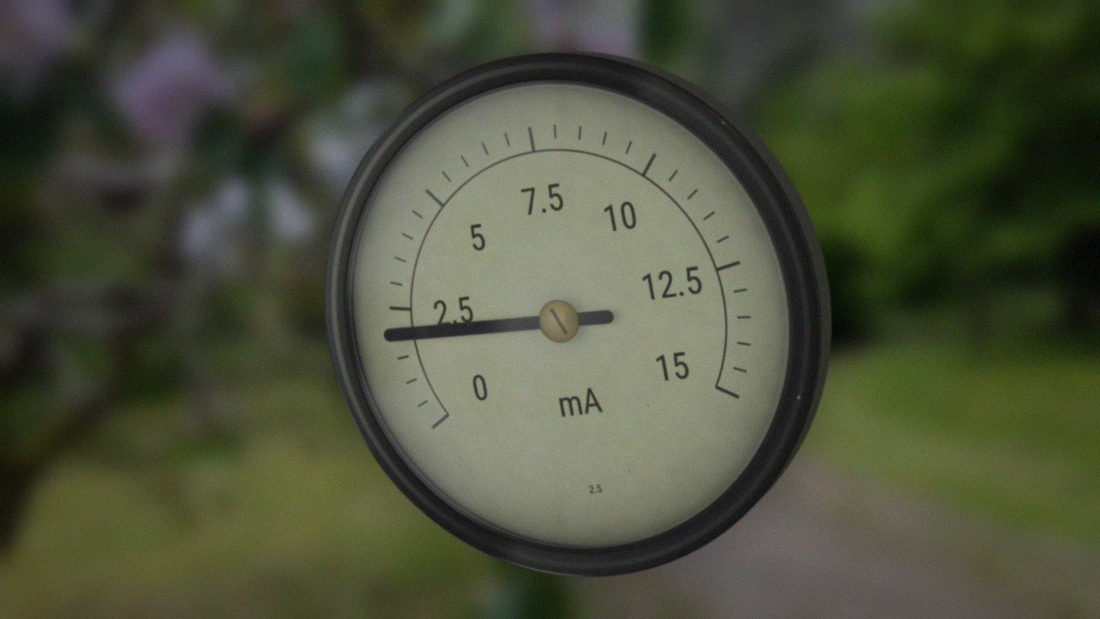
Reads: 2mA
